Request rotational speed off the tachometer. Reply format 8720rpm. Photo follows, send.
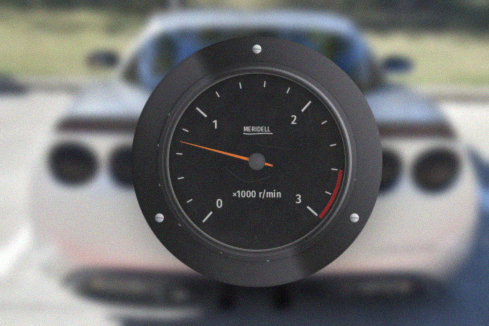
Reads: 700rpm
